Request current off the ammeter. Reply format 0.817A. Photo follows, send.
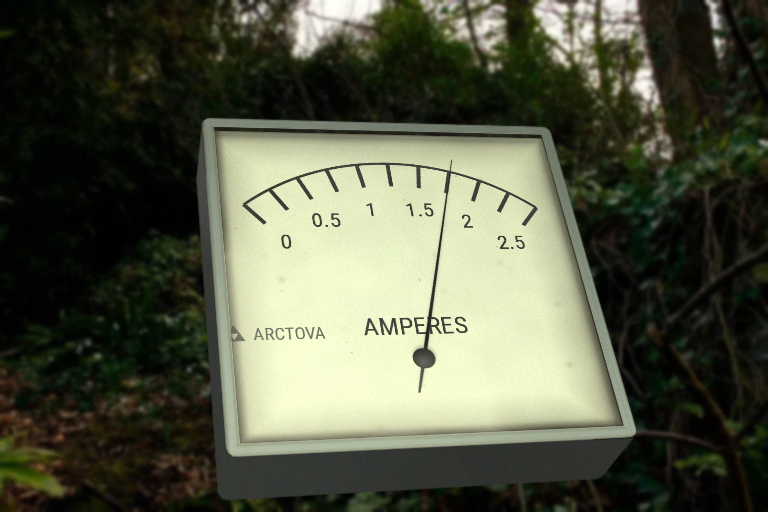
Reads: 1.75A
